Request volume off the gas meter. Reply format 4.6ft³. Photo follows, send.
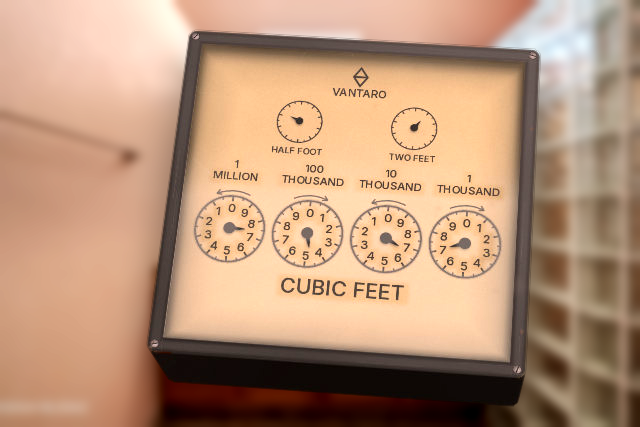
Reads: 746700ft³
